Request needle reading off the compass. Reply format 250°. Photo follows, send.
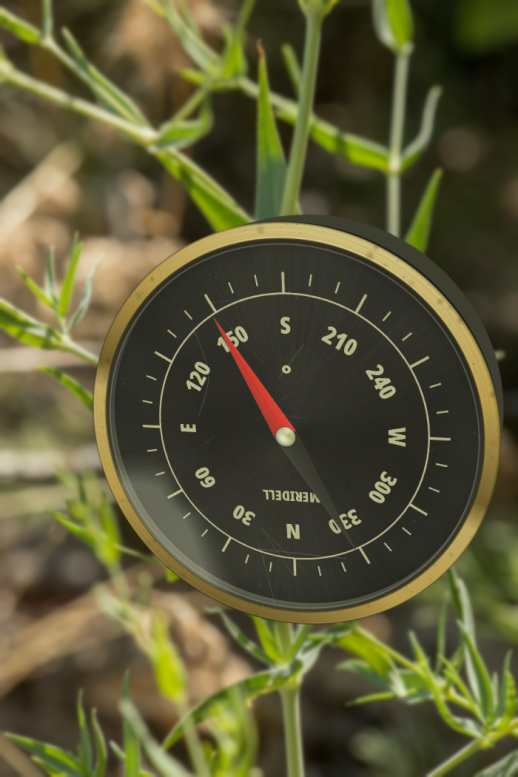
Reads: 150°
